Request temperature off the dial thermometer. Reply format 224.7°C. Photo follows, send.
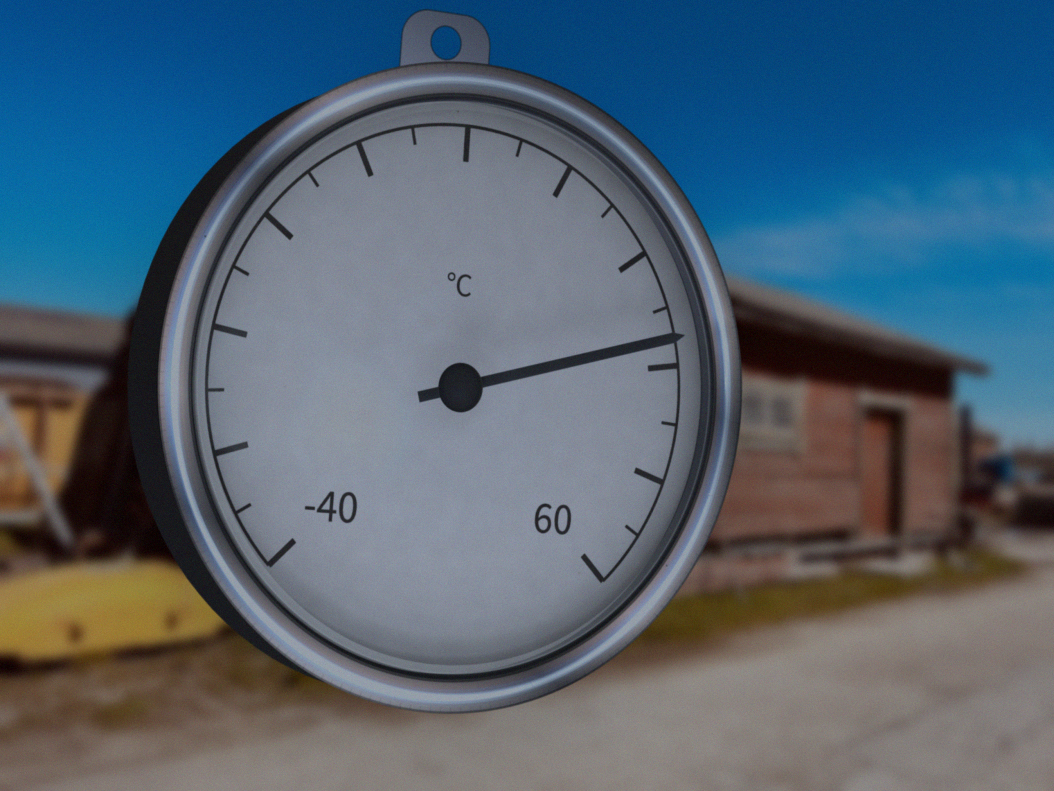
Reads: 37.5°C
